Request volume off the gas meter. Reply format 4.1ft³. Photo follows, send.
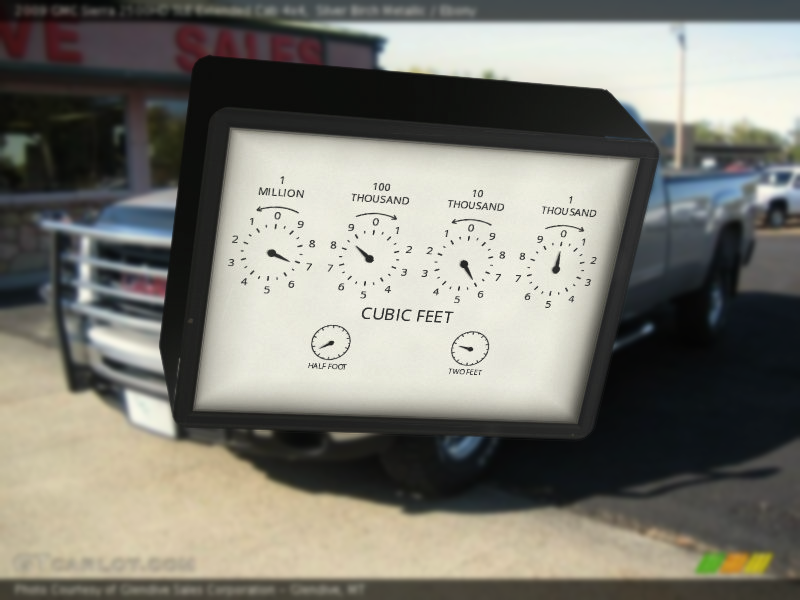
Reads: 686000ft³
